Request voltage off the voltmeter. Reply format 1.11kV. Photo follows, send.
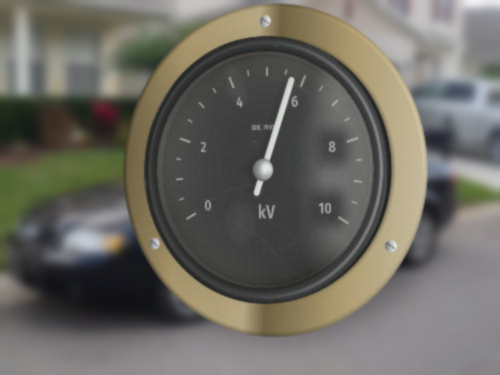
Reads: 5.75kV
